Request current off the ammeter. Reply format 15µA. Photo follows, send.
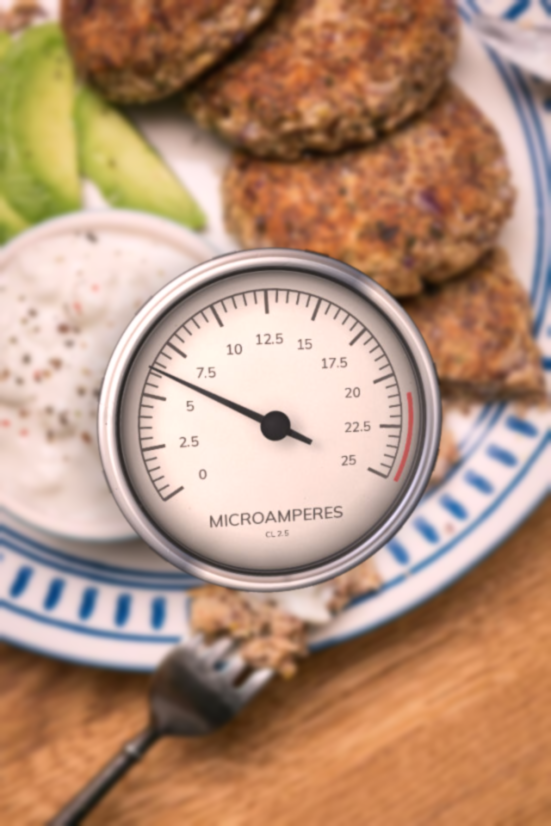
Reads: 6.25µA
